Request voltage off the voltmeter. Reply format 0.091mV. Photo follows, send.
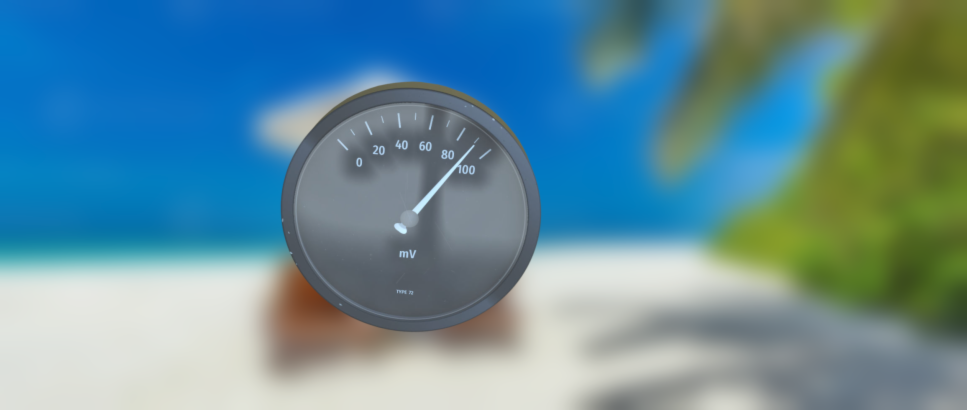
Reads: 90mV
